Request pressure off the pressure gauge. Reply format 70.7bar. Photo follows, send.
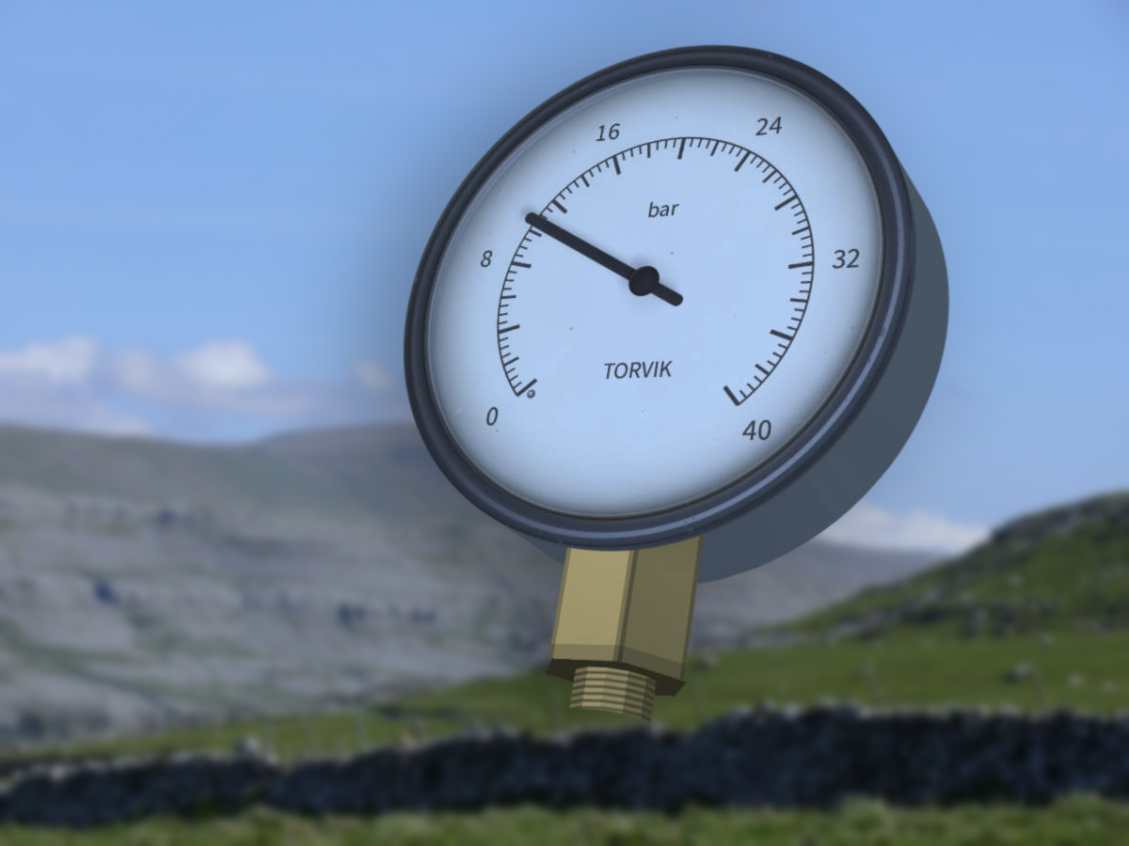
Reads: 10.5bar
